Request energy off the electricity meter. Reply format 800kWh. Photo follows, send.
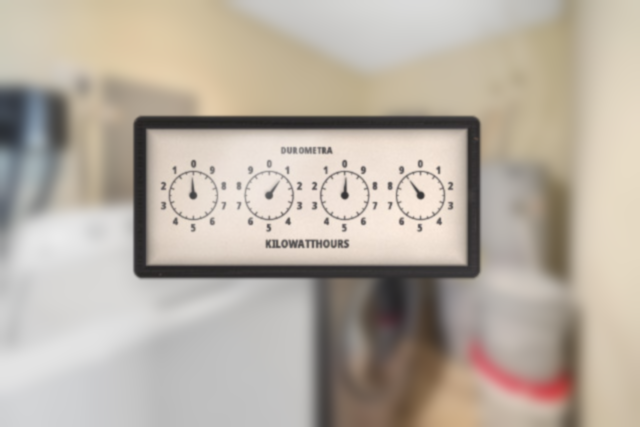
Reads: 99kWh
